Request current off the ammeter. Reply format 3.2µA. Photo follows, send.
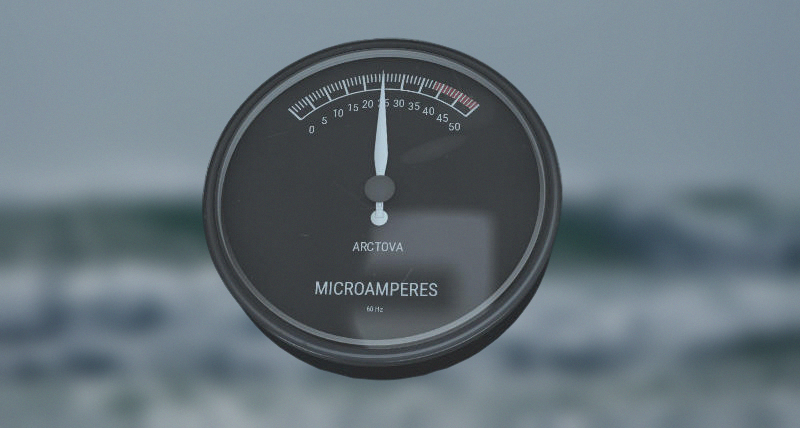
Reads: 25µA
